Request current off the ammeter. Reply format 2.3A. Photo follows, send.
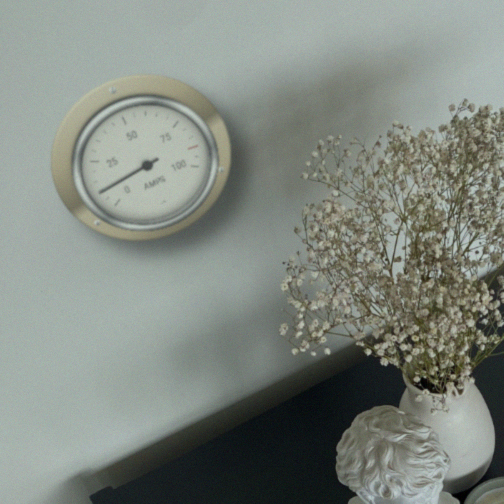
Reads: 10A
